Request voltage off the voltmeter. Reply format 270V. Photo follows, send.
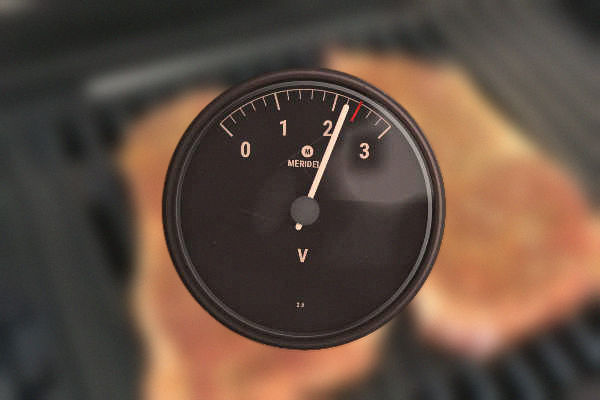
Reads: 2.2V
